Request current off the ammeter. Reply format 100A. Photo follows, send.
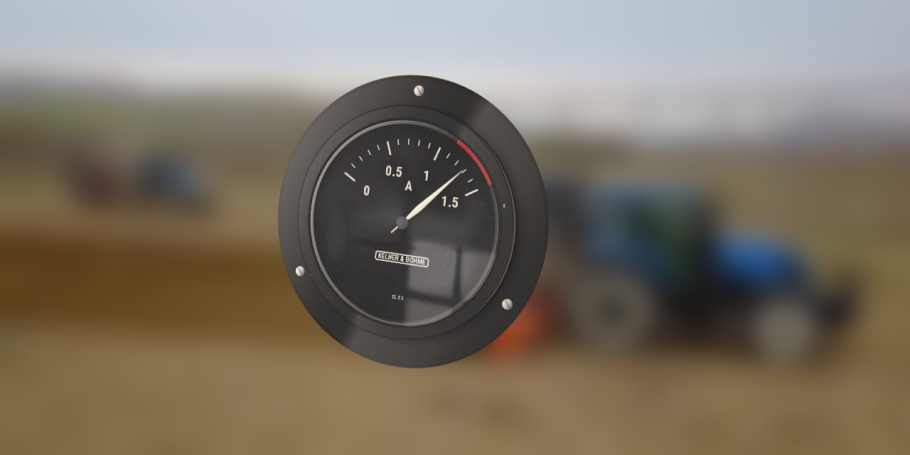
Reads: 1.3A
